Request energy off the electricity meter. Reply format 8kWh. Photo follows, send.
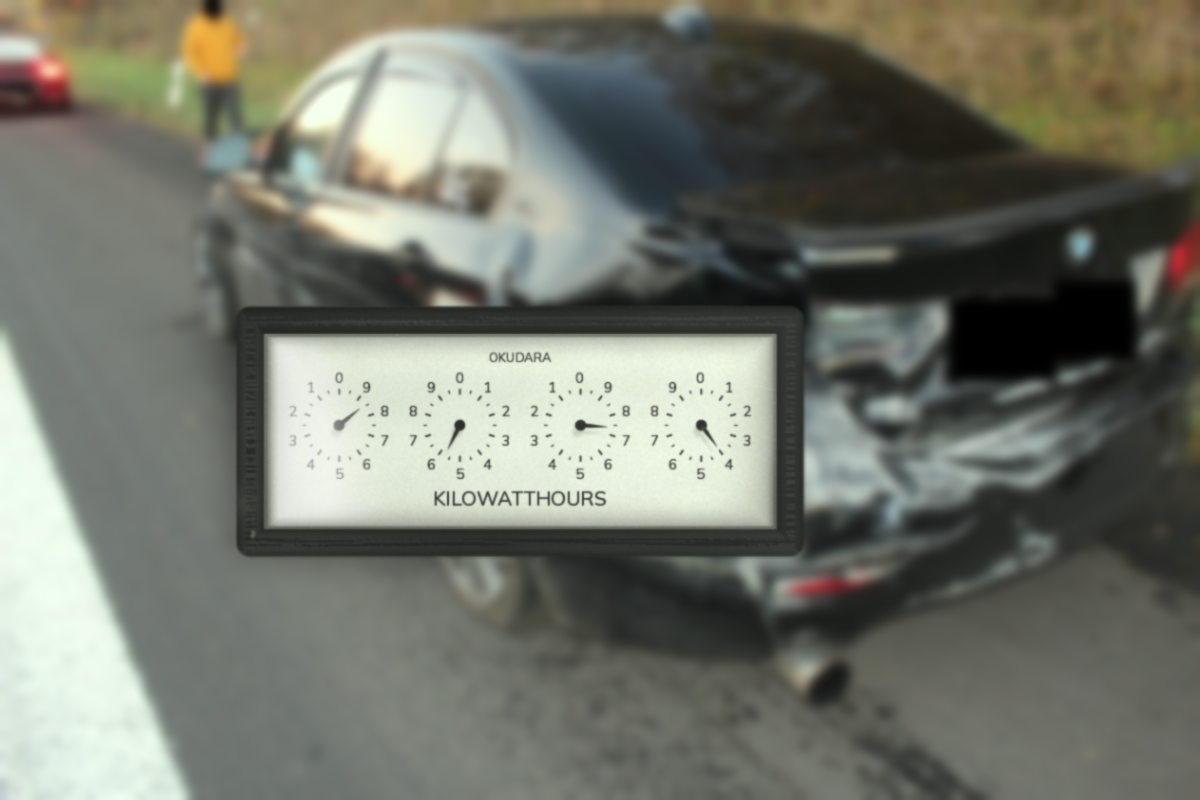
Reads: 8574kWh
